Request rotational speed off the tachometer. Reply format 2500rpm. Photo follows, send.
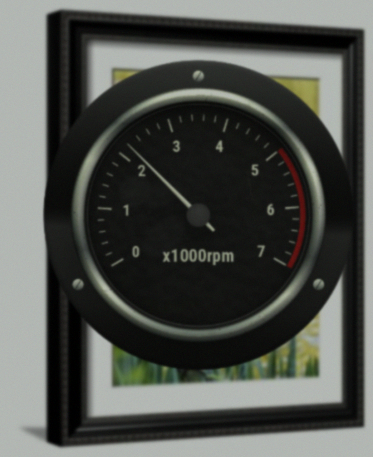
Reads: 2200rpm
